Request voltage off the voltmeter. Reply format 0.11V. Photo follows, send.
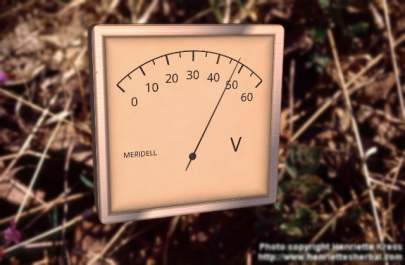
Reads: 47.5V
